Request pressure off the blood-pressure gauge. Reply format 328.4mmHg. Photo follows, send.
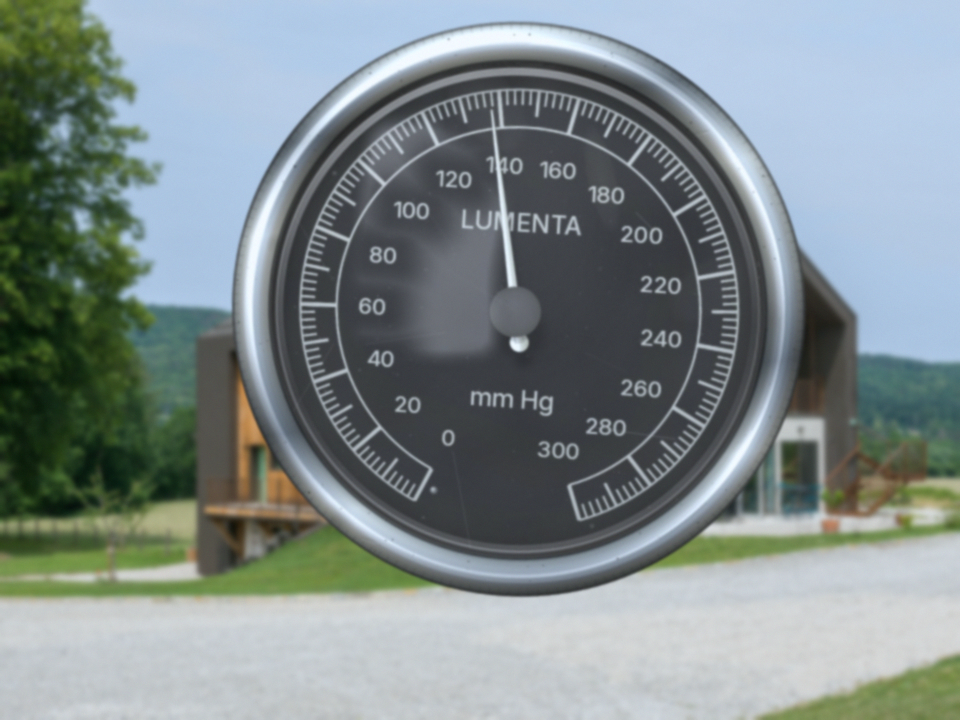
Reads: 138mmHg
